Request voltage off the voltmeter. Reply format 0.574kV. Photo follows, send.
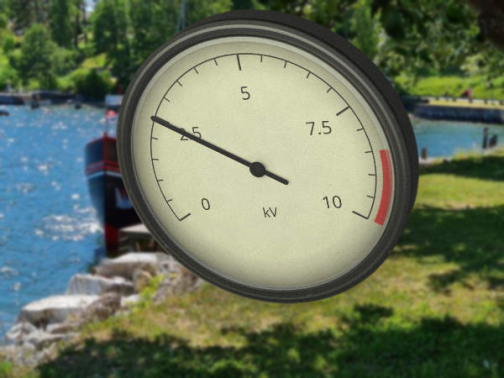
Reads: 2.5kV
